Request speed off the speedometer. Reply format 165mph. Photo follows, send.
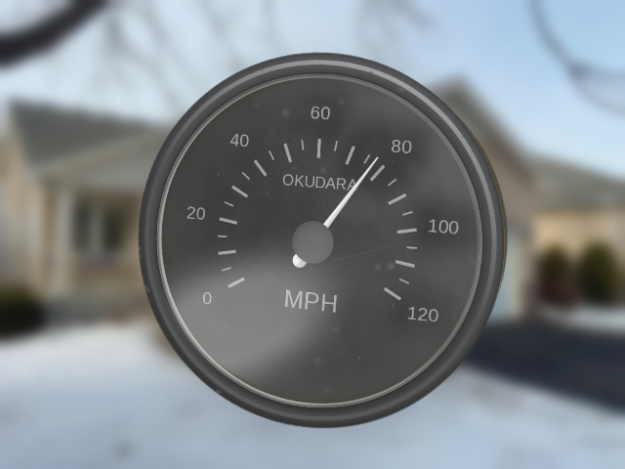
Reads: 77.5mph
